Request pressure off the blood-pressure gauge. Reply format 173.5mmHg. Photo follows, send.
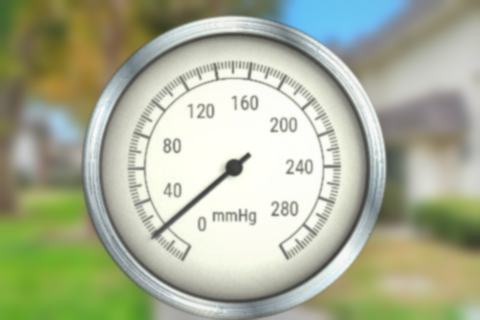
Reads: 20mmHg
